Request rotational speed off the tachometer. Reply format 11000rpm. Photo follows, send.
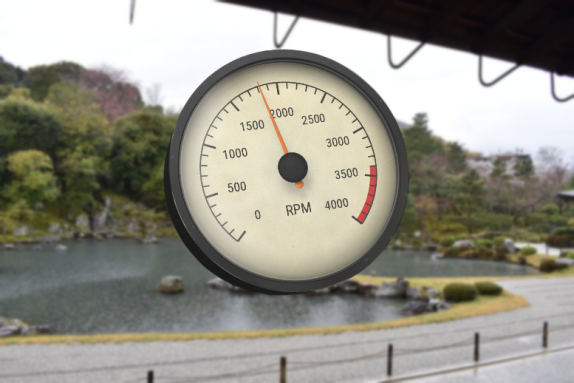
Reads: 1800rpm
